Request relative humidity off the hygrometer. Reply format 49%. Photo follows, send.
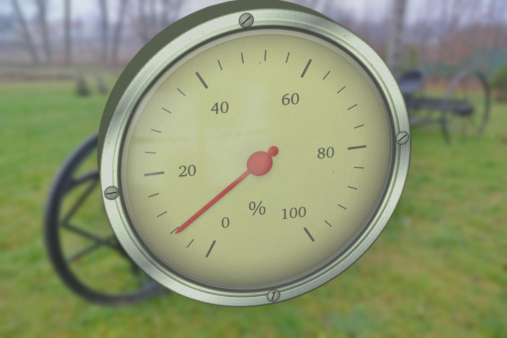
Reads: 8%
